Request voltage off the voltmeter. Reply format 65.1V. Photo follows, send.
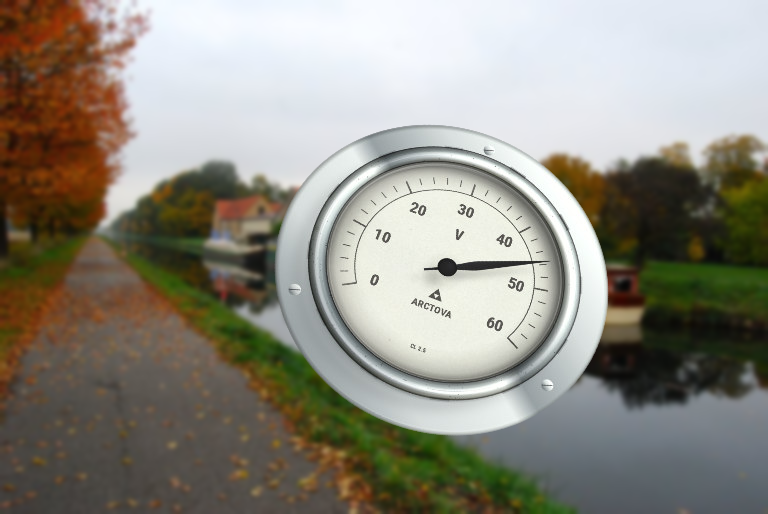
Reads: 46V
